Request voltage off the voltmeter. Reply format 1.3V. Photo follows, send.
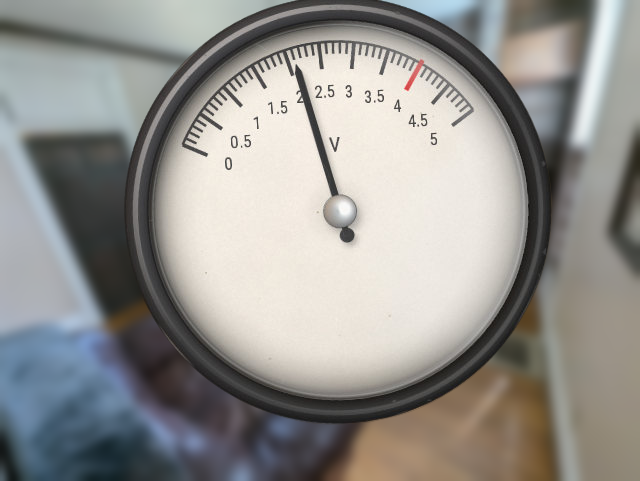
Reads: 2.1V
